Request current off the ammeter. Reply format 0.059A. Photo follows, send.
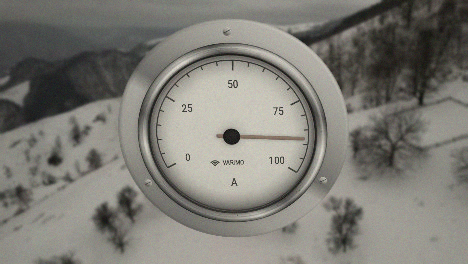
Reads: 87.5A
